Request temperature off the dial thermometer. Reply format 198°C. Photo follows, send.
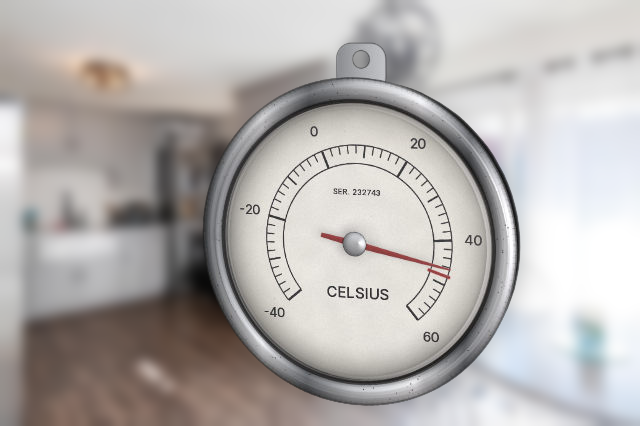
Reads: 46°C
